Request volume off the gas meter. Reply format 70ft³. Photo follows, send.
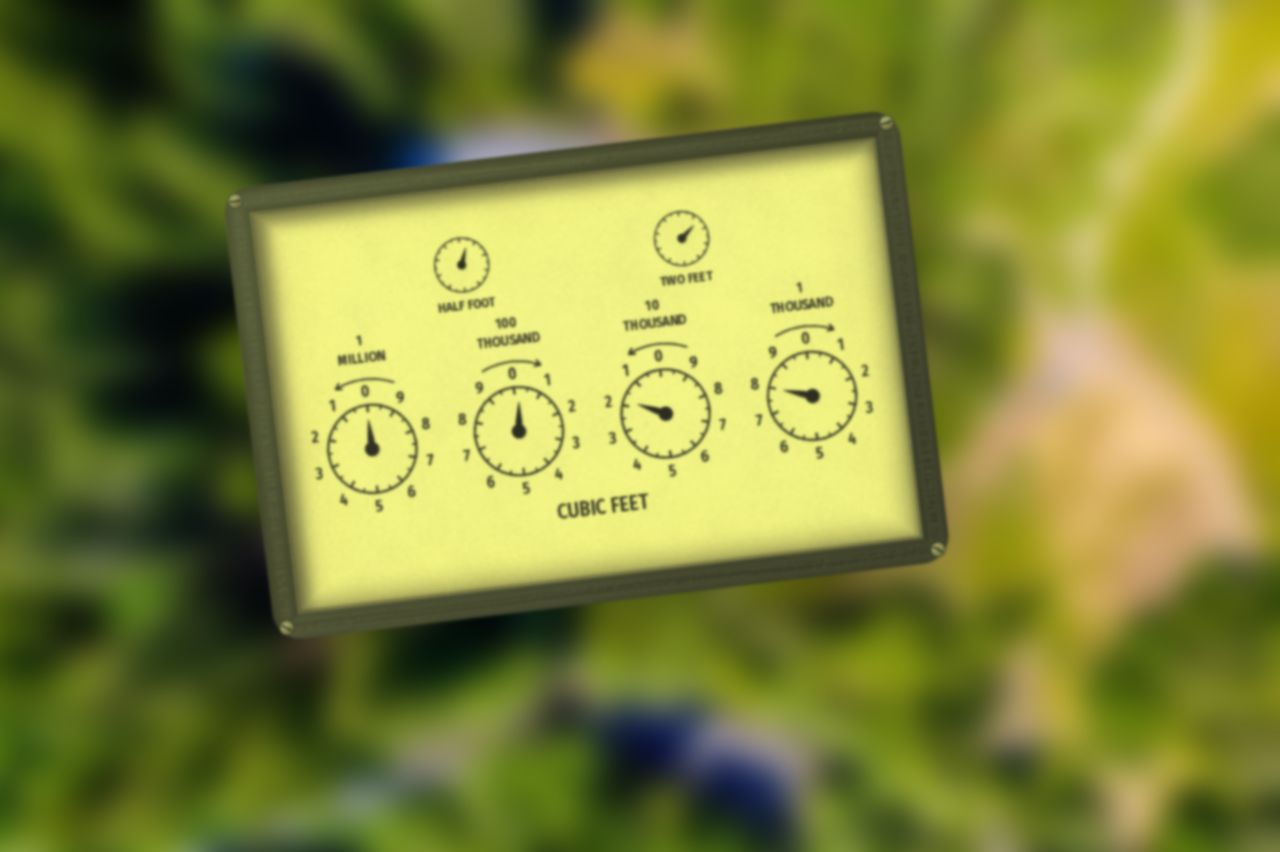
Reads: 1800ft³
